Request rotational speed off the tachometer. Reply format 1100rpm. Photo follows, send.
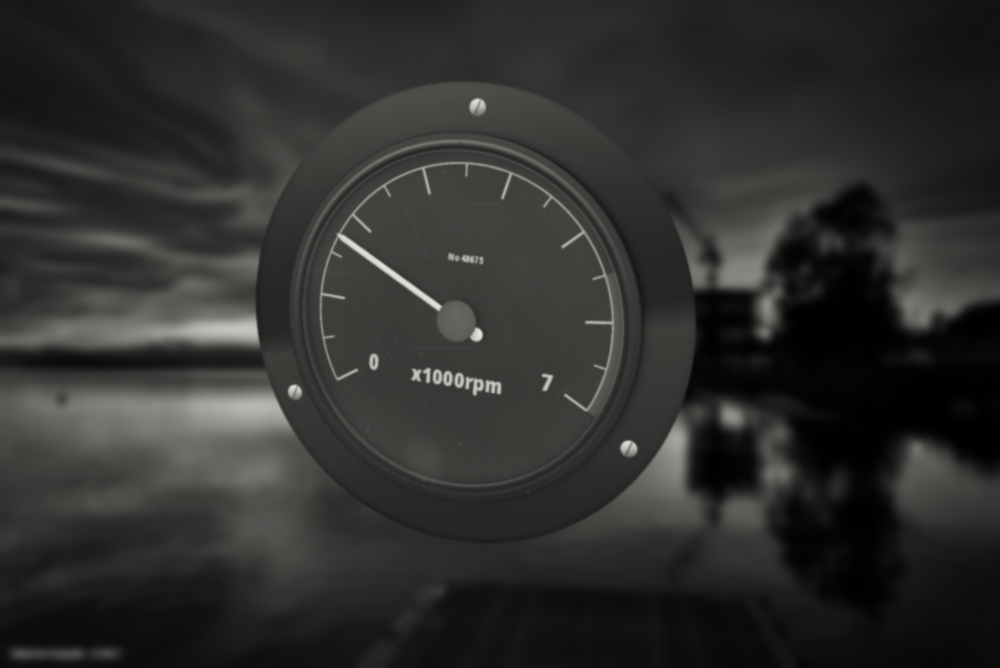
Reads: 1750rpm
